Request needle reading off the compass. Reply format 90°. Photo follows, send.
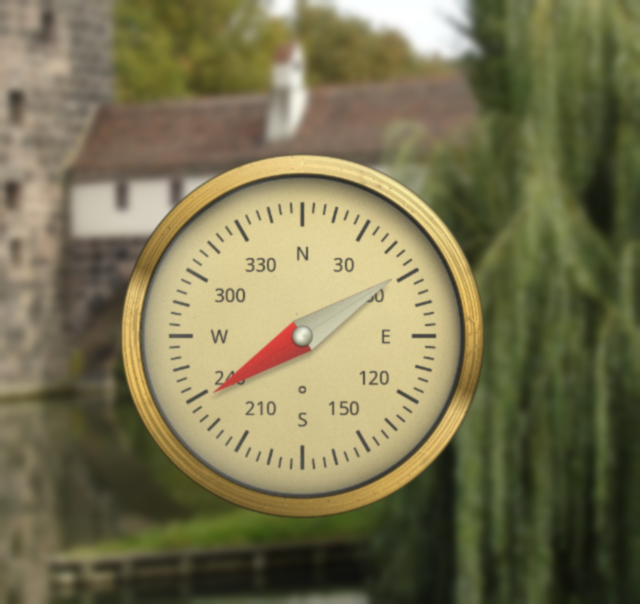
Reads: 237.5°
